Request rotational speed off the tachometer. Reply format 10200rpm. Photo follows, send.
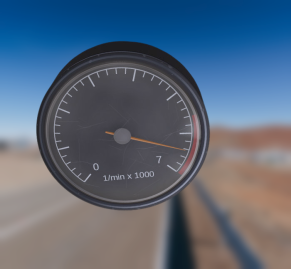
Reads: 6400rpm
